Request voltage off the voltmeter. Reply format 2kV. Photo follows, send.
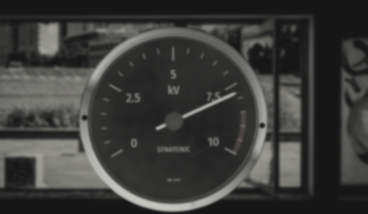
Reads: 7.75kV
